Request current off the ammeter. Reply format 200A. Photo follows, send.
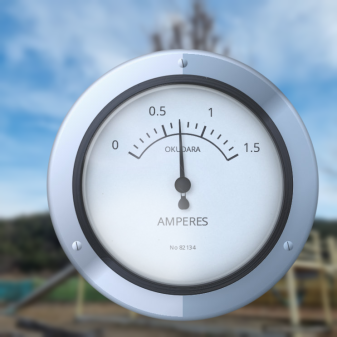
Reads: 0.7A
